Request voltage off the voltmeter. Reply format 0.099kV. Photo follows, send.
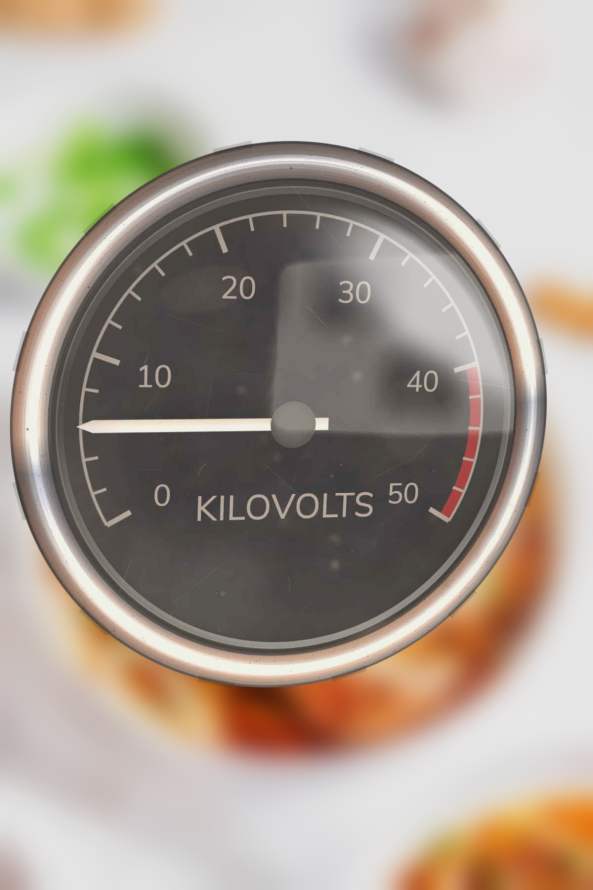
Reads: 6kV
